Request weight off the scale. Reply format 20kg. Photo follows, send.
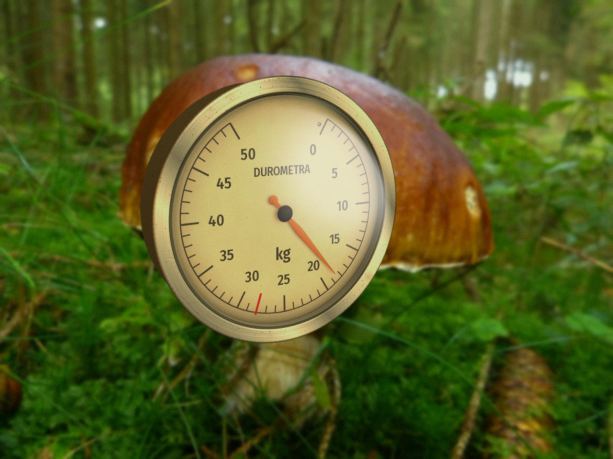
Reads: 18.5kg
